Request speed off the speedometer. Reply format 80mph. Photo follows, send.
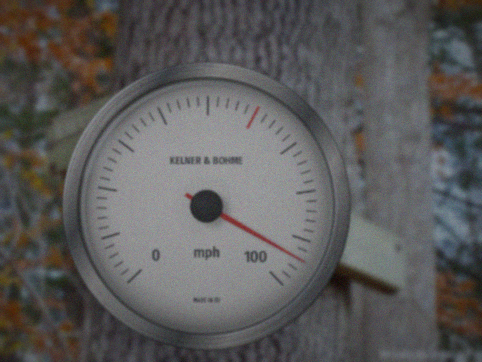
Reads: 94mph
